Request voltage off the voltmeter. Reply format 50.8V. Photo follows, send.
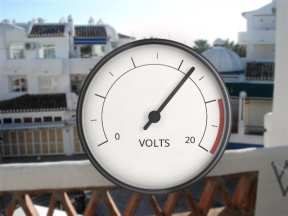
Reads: 13V
